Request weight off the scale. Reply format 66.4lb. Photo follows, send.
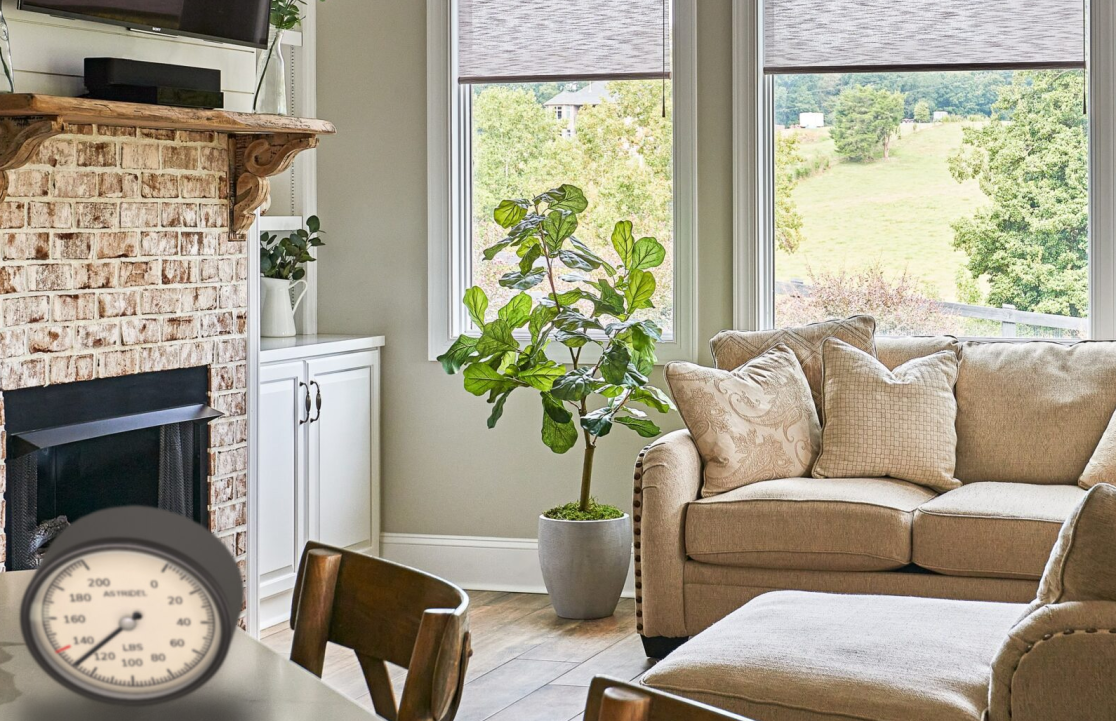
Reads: 130lb
